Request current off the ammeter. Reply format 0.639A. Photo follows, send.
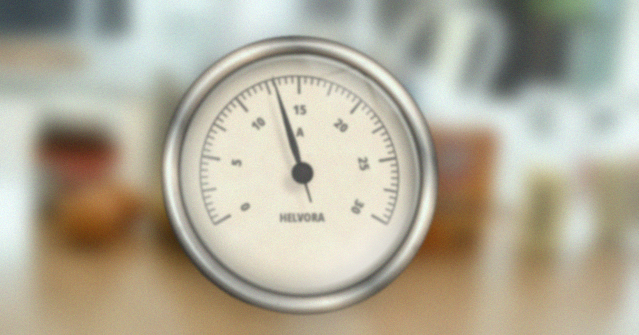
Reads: 13A
